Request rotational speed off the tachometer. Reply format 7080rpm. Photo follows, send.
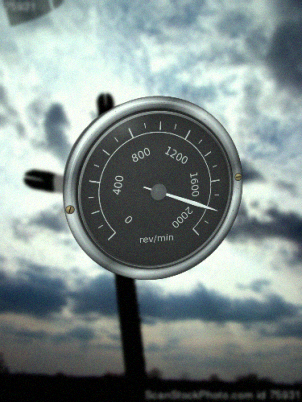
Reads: 1800rpm
